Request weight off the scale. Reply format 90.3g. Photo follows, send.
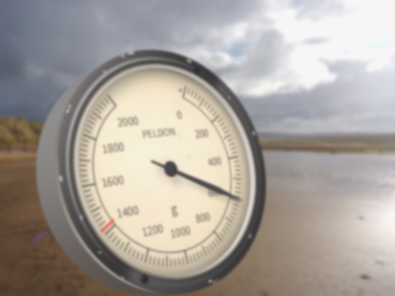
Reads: 600g
